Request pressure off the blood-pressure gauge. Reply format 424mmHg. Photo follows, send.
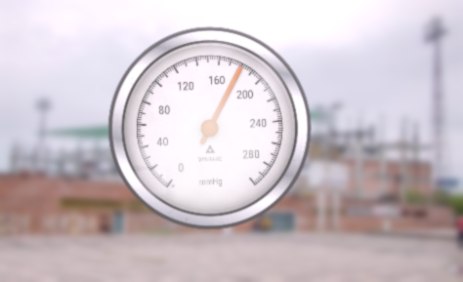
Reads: 180mmHg
